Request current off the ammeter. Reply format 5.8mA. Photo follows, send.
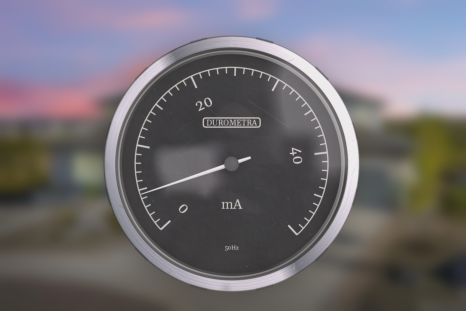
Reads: 4.5mA
